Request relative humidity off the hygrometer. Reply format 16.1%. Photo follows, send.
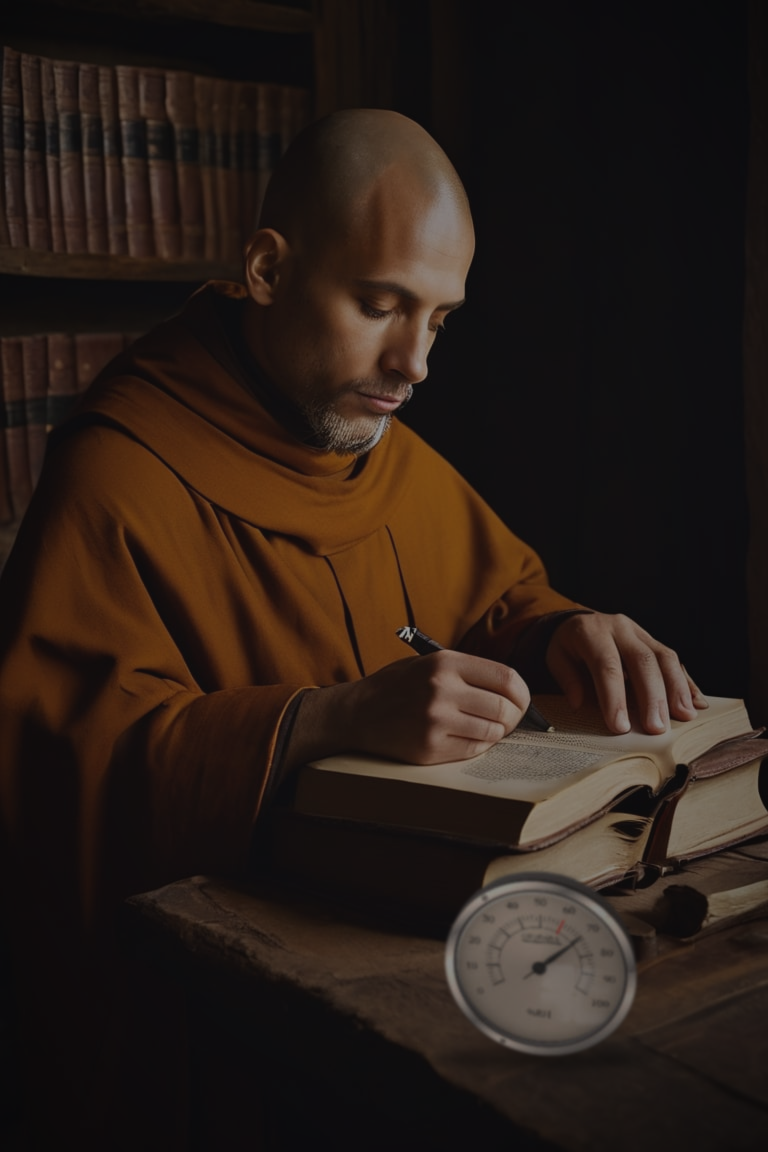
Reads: 70%
